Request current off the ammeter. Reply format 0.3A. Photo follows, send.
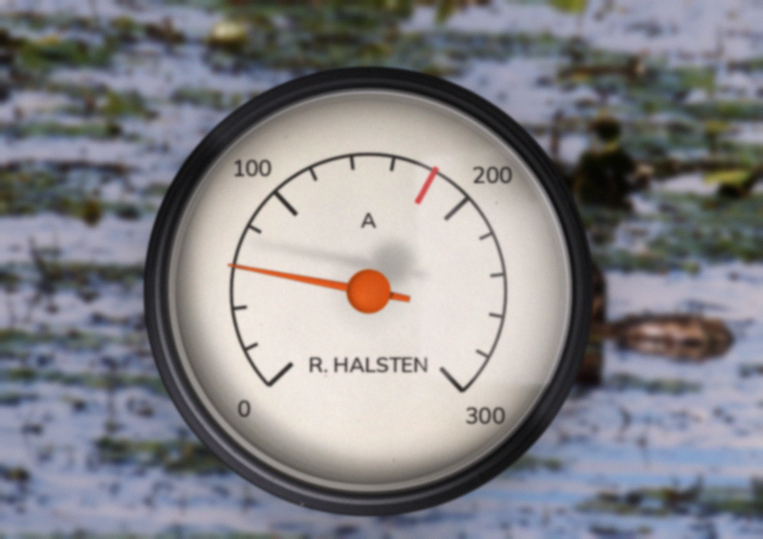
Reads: 60A
